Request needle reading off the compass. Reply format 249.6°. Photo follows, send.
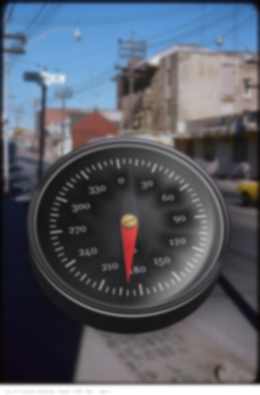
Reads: 190°
